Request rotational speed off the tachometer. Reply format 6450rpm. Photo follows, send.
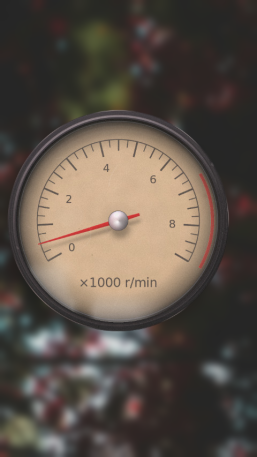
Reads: 500rpm
